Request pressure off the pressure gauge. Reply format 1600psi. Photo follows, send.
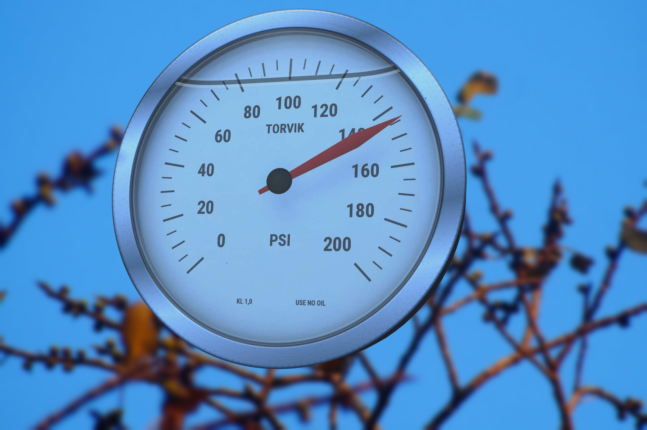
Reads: 145psi
